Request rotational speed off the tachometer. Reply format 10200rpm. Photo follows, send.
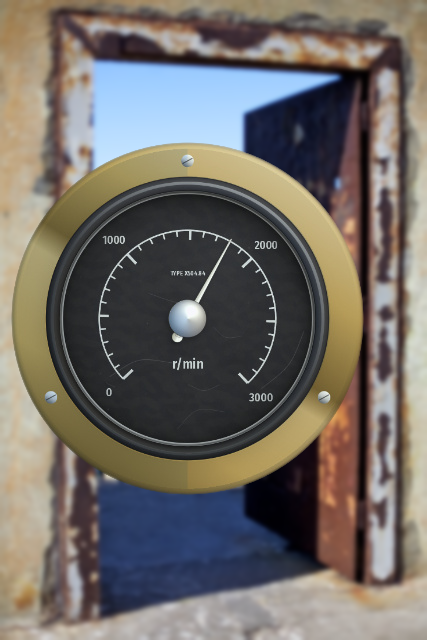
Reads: 1800rpm
